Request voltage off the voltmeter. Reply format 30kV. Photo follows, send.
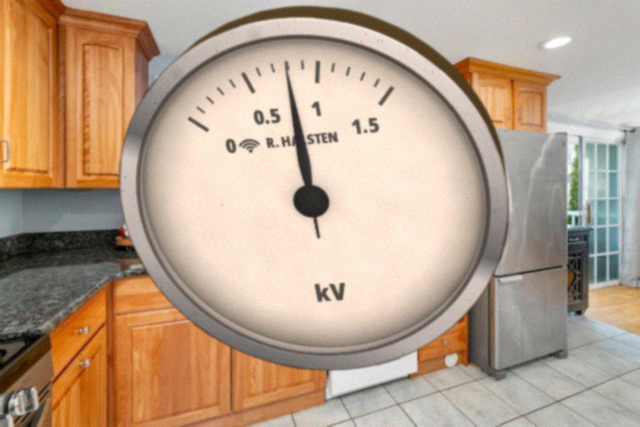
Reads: 0.8kV
